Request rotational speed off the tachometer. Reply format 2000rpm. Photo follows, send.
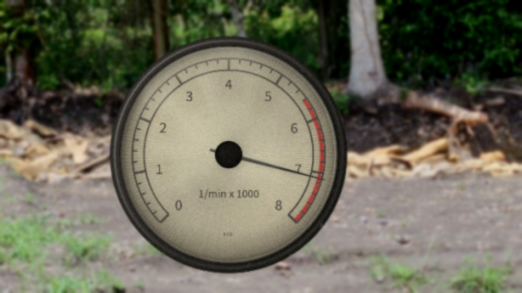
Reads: 7100rpm
